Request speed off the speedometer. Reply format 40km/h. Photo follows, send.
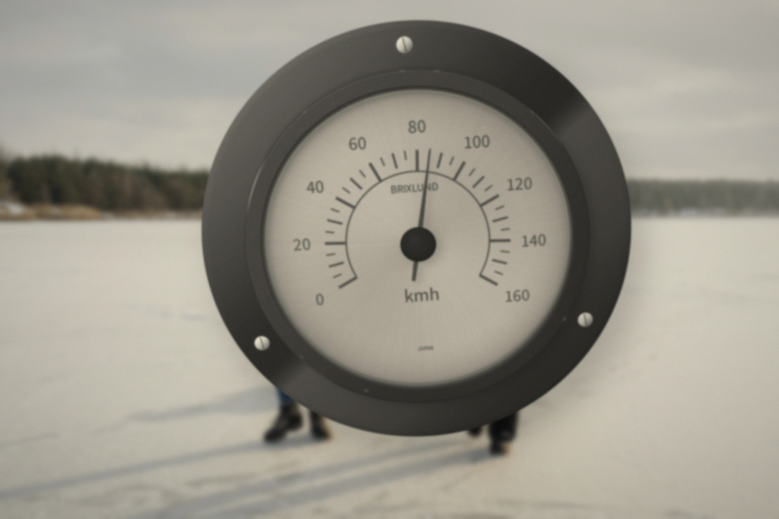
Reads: 85km/h
